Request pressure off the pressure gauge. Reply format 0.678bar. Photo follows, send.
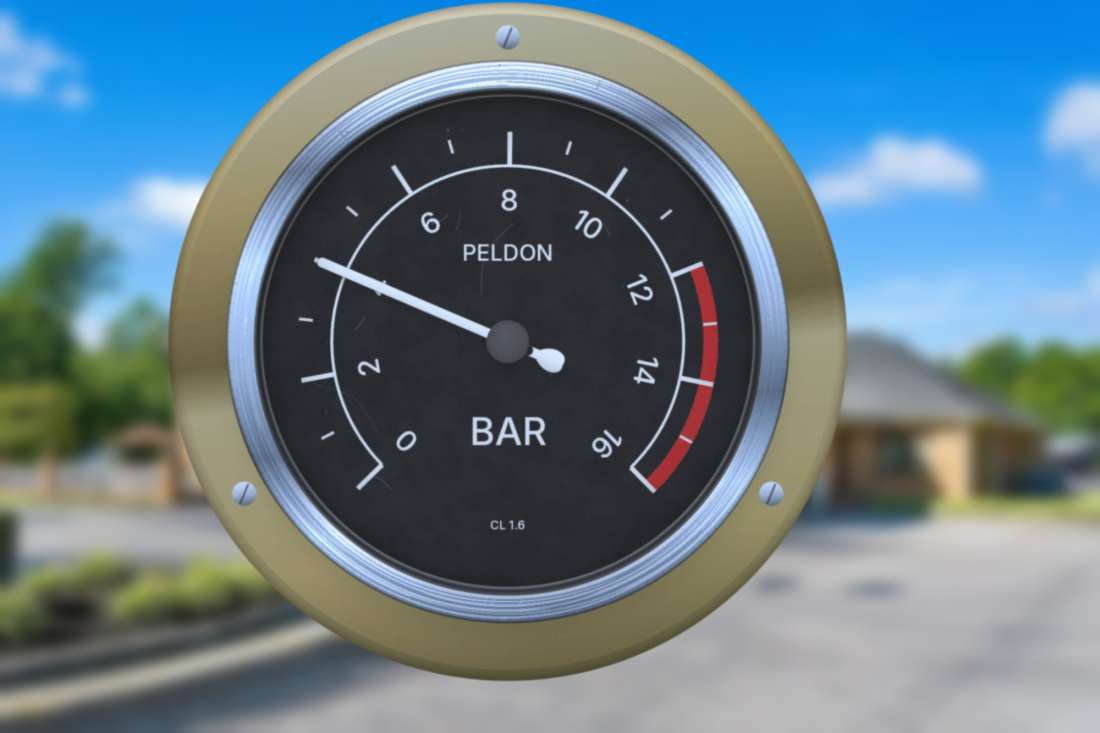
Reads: 4bar
